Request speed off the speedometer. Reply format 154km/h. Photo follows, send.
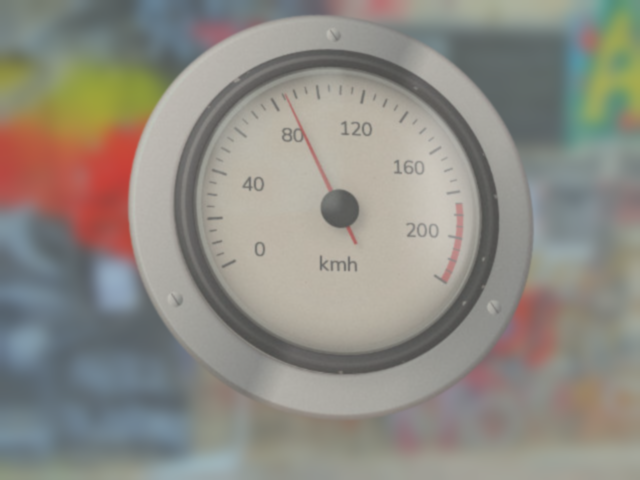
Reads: 85km/h
